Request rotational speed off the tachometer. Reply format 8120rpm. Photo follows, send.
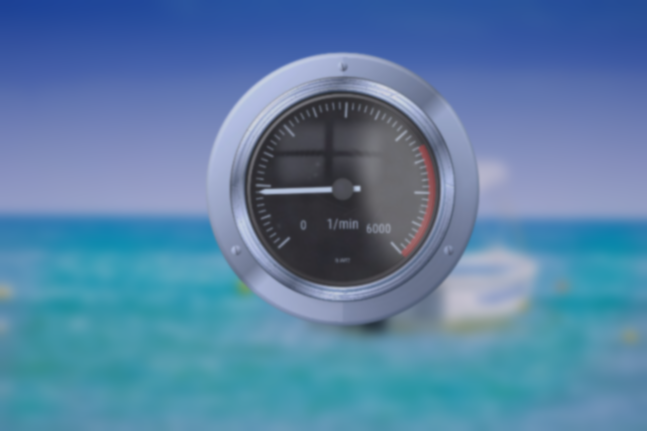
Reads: 900rpm
